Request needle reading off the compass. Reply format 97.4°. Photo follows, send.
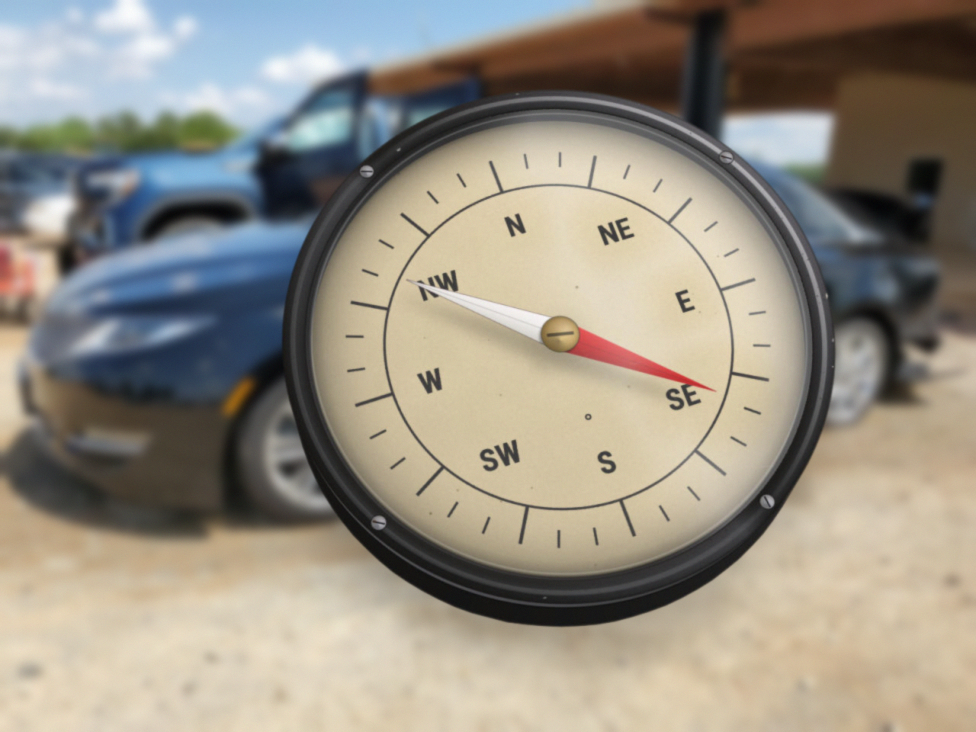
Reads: 130°
